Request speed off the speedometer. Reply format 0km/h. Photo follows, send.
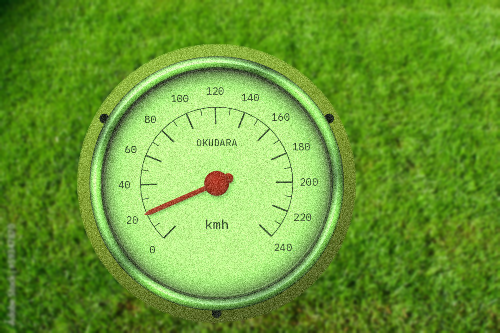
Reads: 20km/h
